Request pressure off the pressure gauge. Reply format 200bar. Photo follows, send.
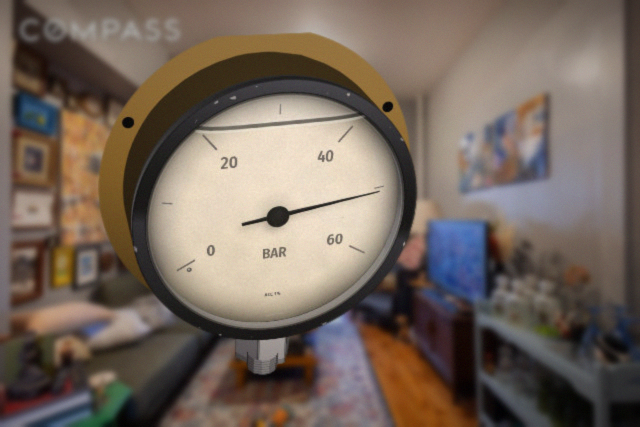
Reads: 50bar
